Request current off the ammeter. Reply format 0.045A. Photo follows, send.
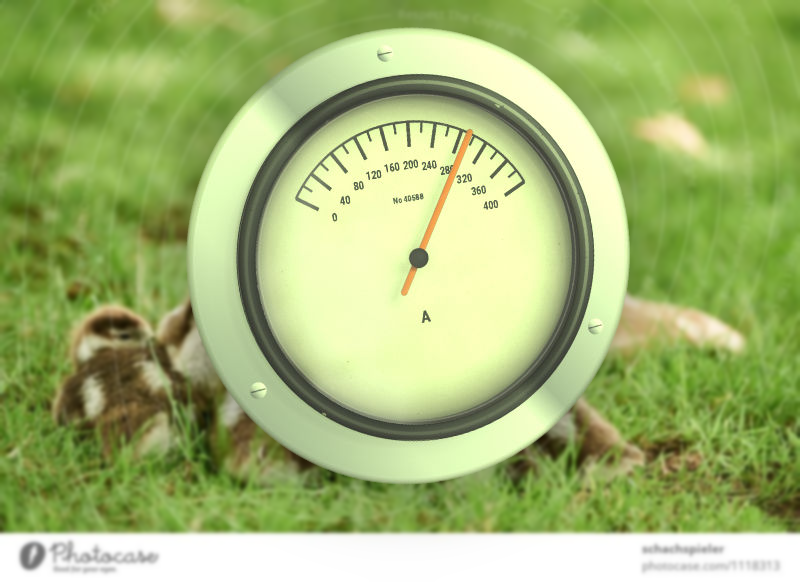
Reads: 290A
